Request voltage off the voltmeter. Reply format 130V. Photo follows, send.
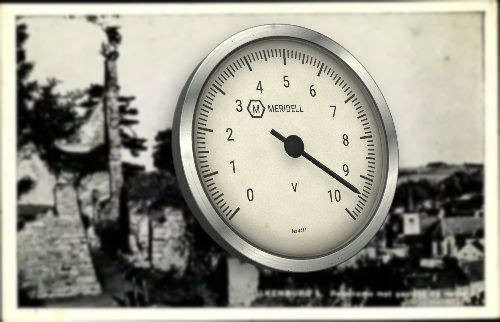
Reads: 9.5V
